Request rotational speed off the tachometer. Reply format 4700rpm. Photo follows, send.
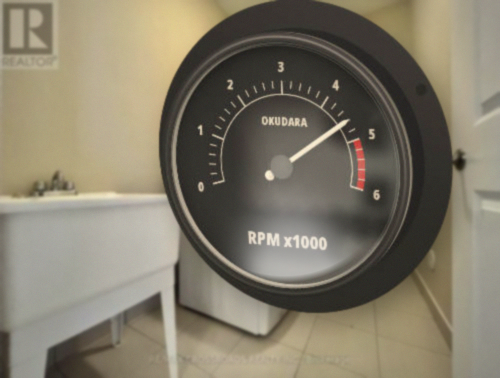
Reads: 4600rpm
